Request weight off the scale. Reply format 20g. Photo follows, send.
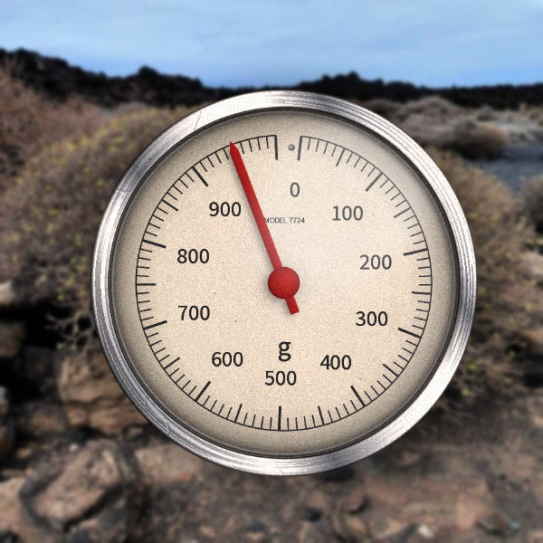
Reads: 950g
